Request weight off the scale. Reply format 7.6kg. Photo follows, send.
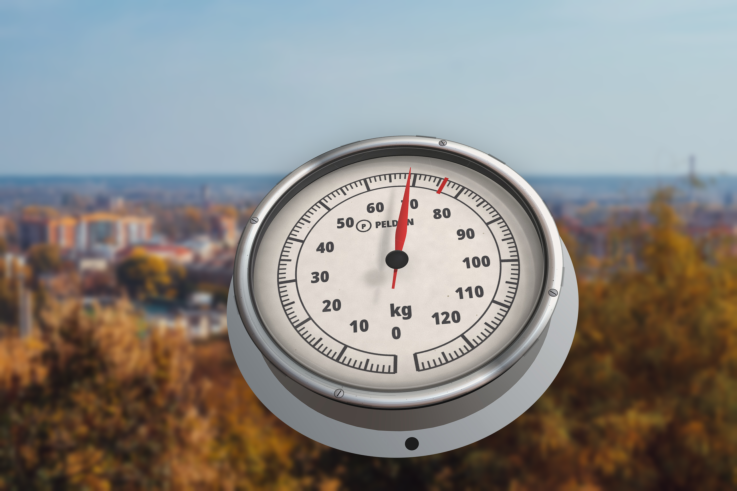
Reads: 69kg
